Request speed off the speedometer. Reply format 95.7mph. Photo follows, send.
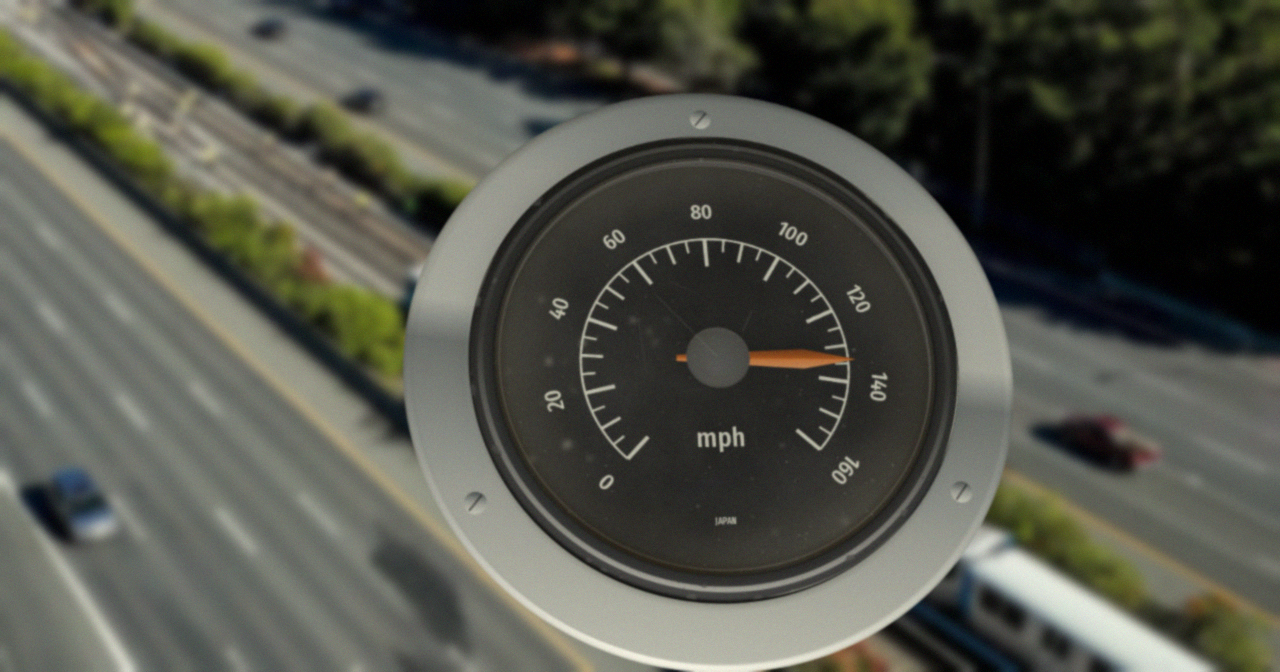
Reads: 135mph
